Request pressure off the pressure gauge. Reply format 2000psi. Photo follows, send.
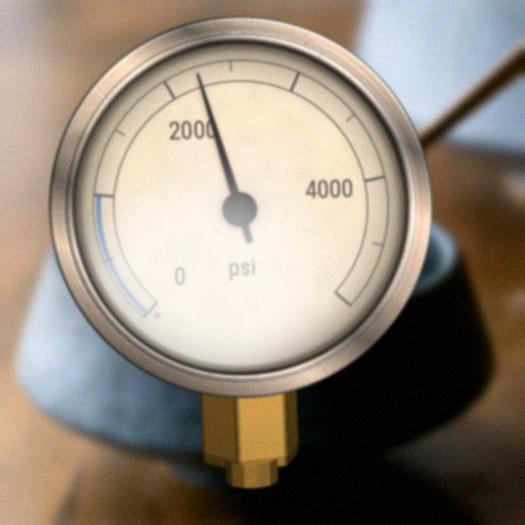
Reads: 2250psi
